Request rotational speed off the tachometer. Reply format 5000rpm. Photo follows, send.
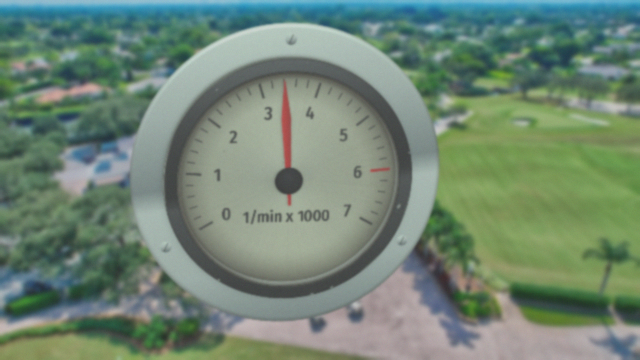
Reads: 3400rpm
